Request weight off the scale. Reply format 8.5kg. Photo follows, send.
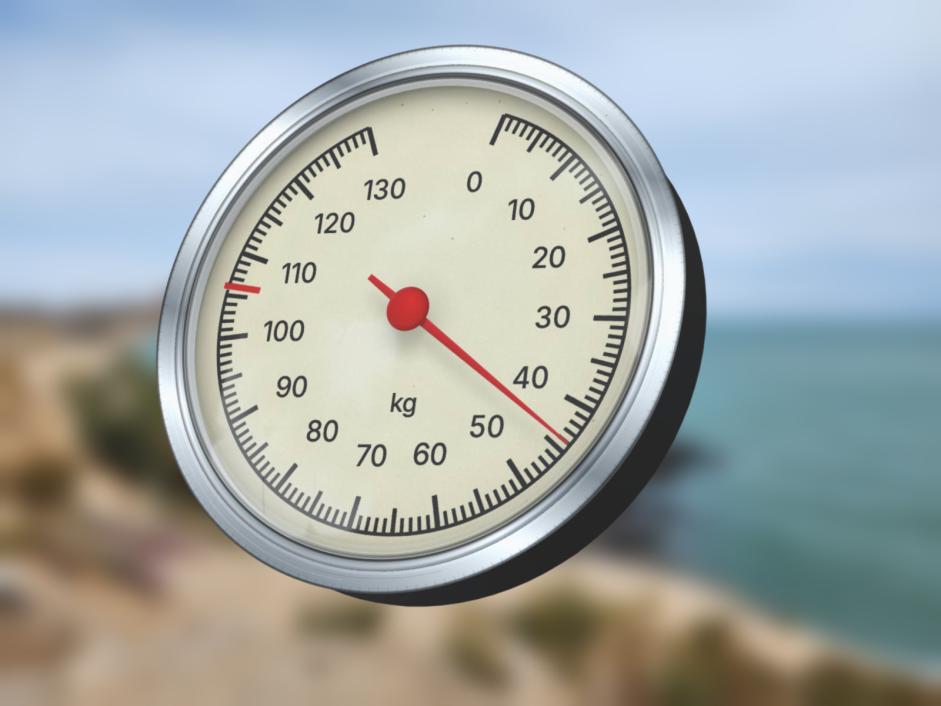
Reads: 44kg
